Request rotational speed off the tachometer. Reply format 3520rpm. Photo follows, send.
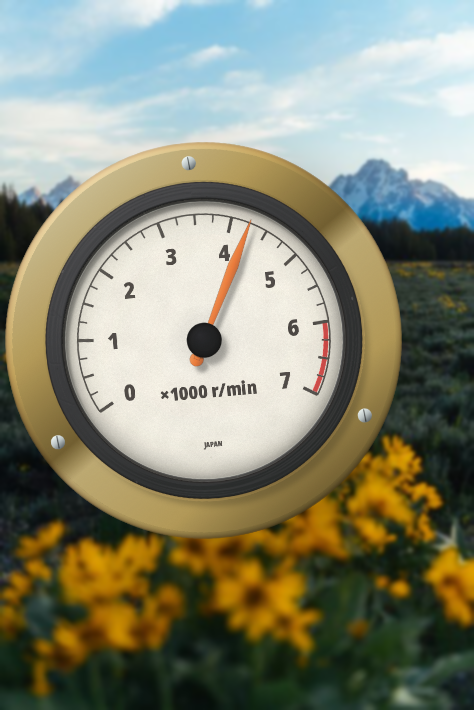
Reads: 4250rpm
